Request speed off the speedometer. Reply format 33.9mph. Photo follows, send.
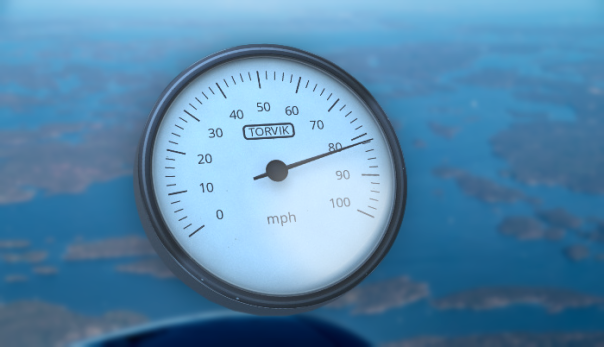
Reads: 82mph
